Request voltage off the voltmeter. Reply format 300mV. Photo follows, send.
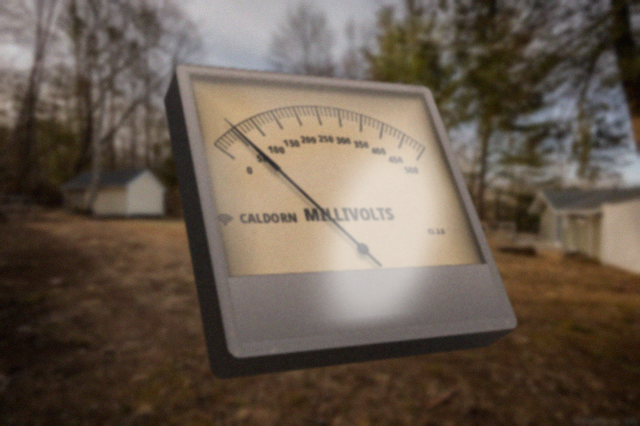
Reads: 50mV
